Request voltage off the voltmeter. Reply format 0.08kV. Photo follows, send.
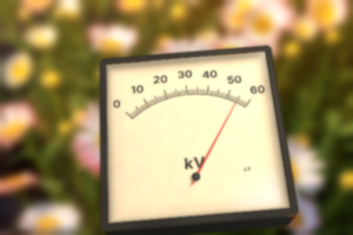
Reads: 55kV
